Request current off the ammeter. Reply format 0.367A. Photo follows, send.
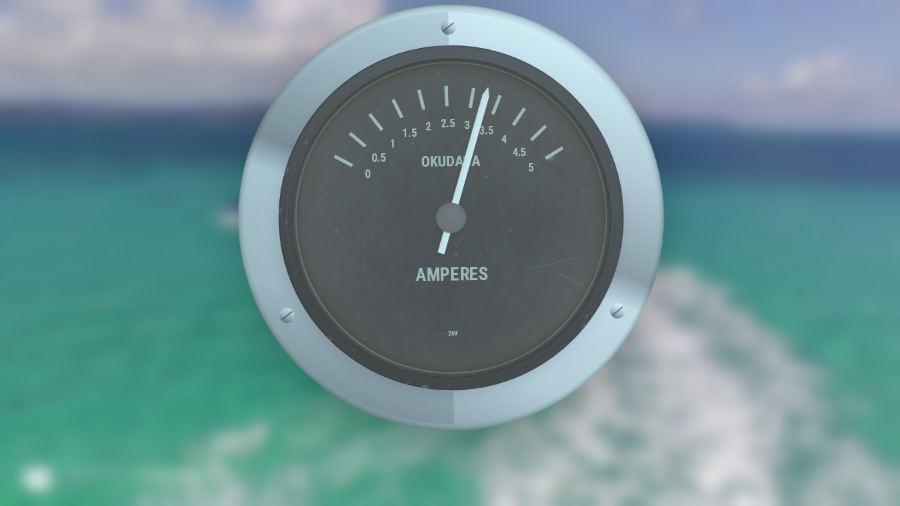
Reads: 3.25A
